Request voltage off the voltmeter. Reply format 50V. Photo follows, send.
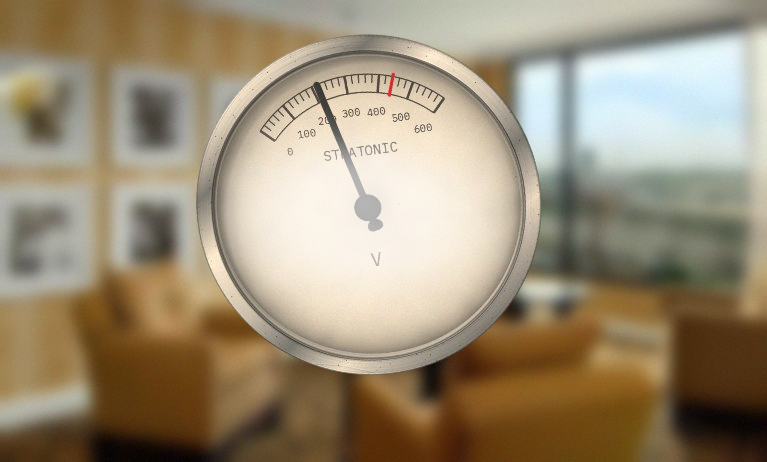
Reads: 220V
